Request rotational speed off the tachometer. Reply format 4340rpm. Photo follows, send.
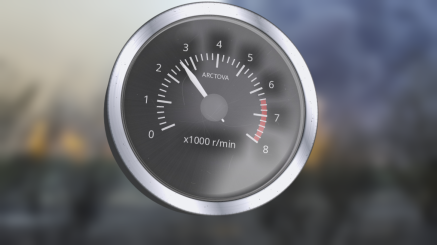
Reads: 2600rpm
